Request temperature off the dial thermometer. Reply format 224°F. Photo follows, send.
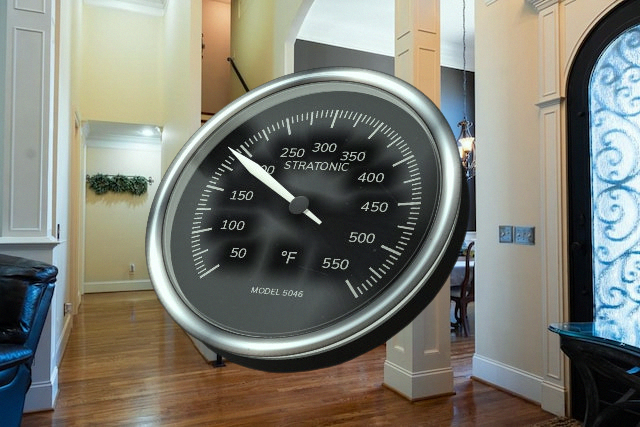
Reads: 190°F
